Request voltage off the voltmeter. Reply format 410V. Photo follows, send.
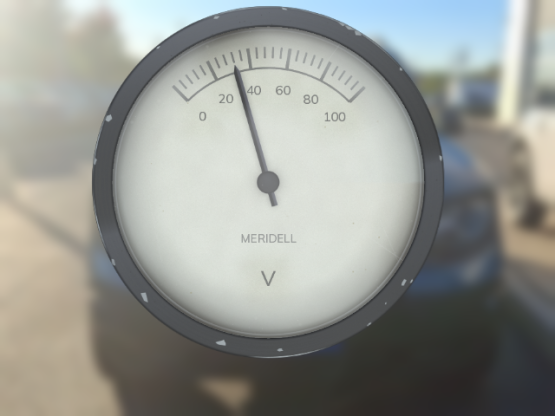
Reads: 32V
